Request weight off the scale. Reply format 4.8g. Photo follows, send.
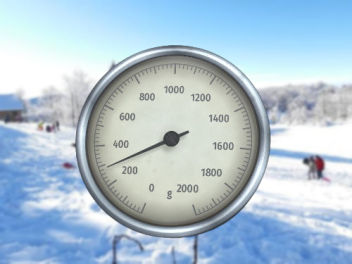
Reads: 280g
